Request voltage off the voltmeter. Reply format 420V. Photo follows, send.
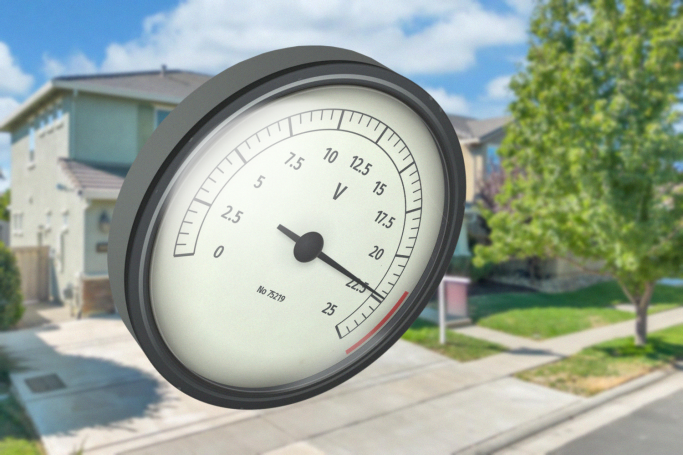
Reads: 22.25V
